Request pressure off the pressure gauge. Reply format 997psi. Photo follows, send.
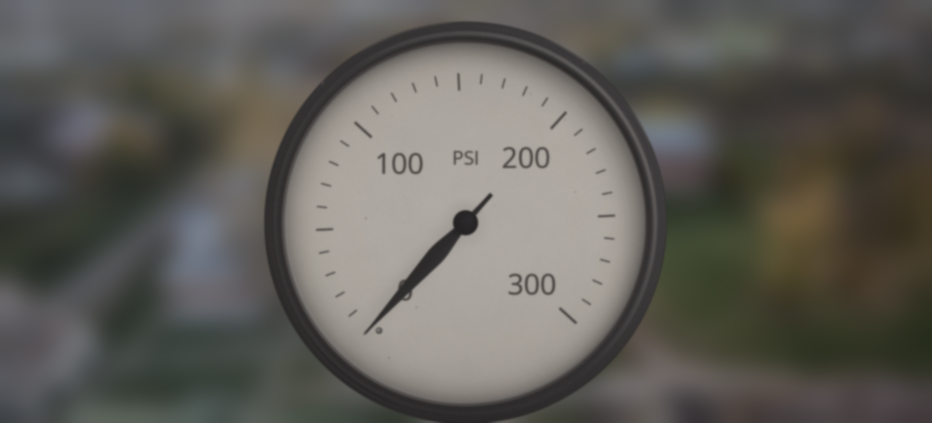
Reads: 0psi
